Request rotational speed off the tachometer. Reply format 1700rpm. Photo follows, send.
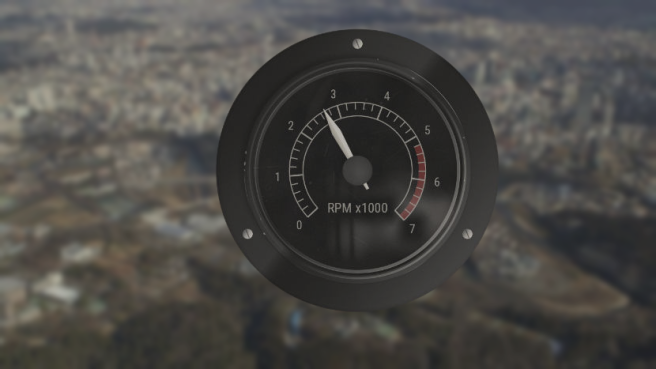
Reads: 2700rpm
